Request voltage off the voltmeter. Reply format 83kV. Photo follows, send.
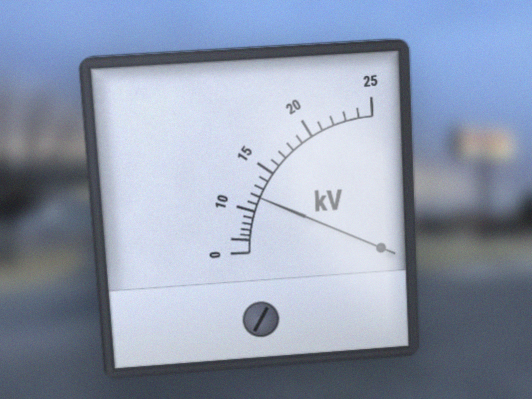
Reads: 12kV
